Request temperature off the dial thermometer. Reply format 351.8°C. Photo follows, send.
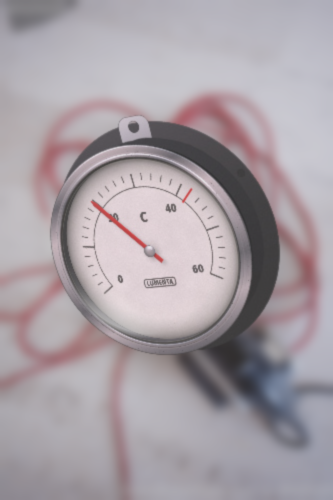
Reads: 20°C
